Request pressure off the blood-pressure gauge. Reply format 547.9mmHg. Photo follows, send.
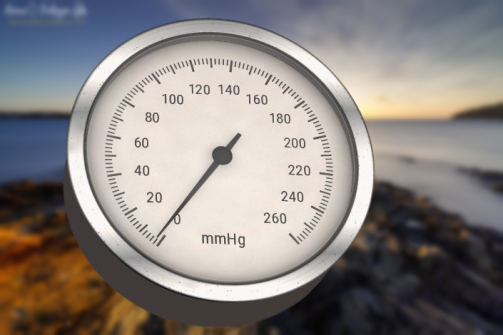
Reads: 2mmHg
